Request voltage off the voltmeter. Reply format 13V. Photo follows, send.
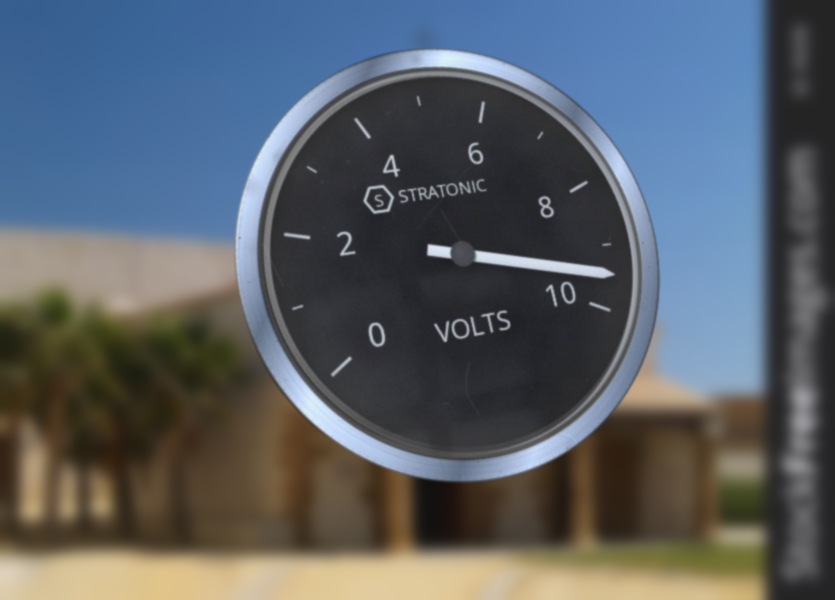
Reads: 9.5V
